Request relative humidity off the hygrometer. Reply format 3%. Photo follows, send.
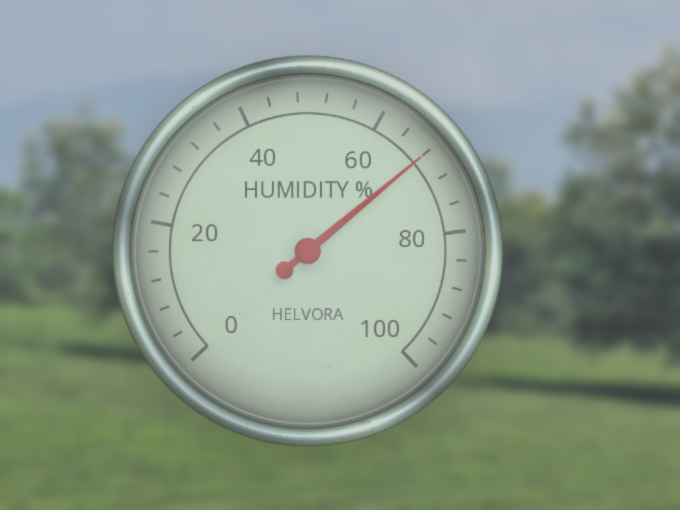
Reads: 68%
